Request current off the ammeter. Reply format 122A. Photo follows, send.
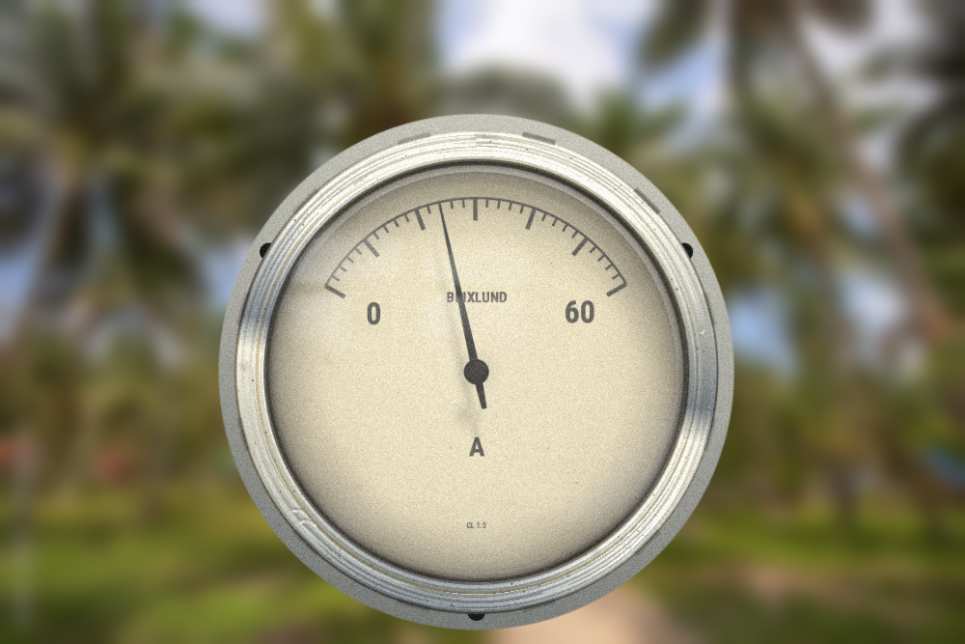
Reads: 24A
